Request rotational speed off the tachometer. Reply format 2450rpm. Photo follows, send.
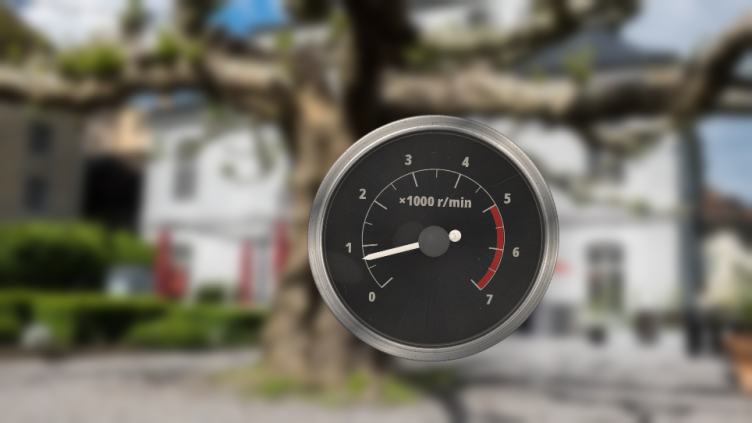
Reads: 750rpm
